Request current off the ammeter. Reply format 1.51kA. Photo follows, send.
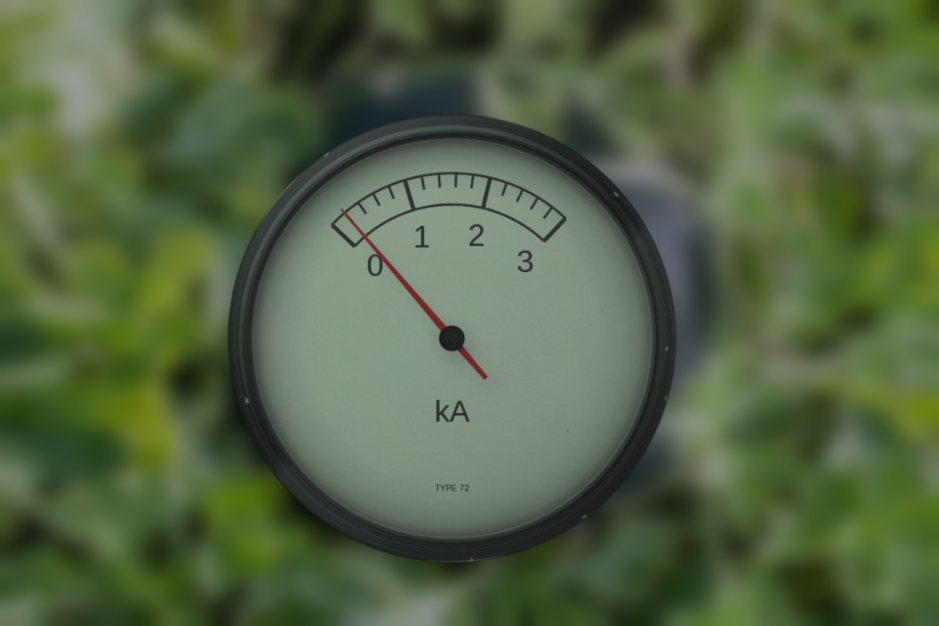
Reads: 0.2kA
